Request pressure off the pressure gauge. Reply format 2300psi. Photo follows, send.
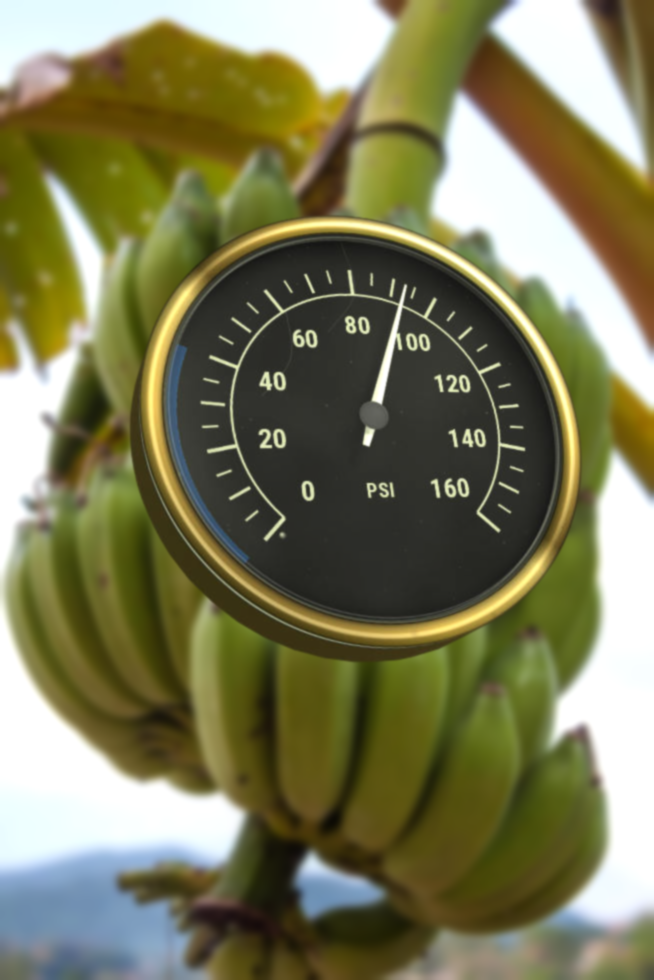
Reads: 92.5psi
